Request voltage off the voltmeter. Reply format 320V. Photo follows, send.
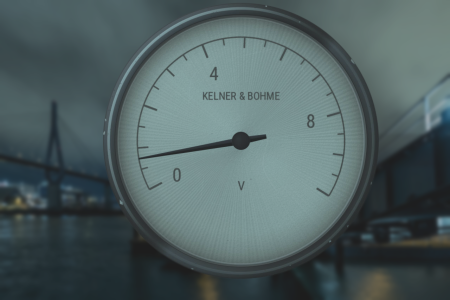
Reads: 0.75V
